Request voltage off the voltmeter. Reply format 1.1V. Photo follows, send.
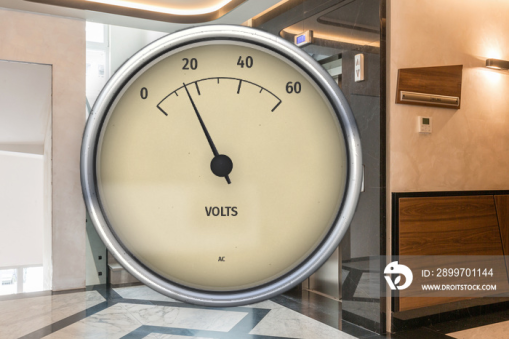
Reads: 15V
